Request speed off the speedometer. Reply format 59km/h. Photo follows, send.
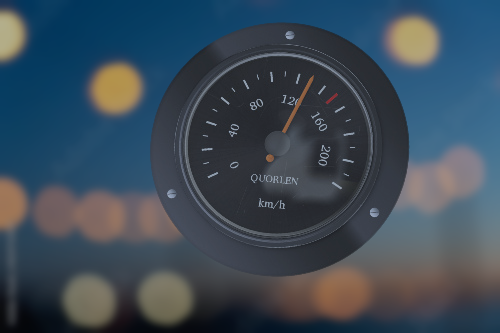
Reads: 130km/h
